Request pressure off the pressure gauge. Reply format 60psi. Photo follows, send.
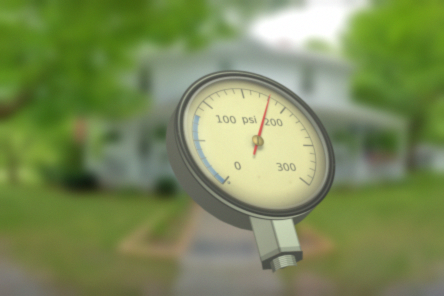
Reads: 180psi
